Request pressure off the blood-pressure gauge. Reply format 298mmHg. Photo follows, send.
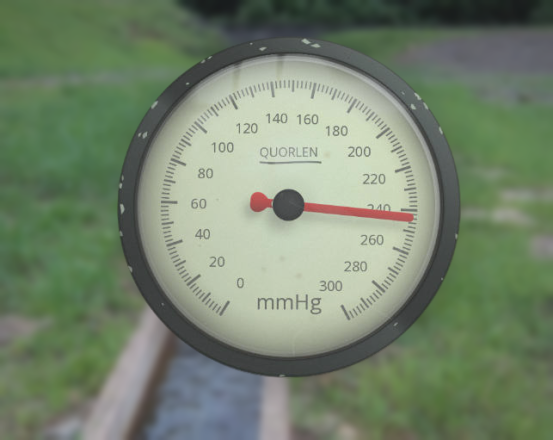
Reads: 244mmHg
